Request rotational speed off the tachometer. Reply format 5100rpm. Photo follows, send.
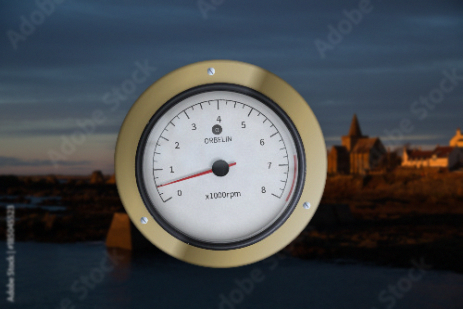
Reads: 500rpm
